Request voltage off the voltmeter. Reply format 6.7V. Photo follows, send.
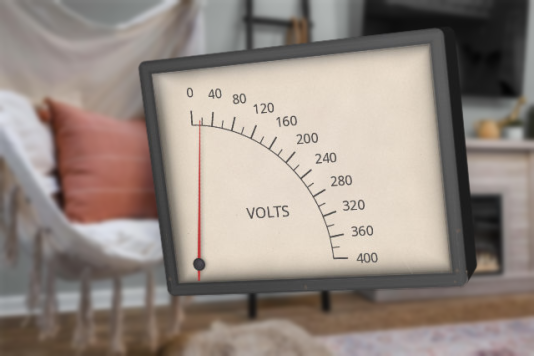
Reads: 20V
